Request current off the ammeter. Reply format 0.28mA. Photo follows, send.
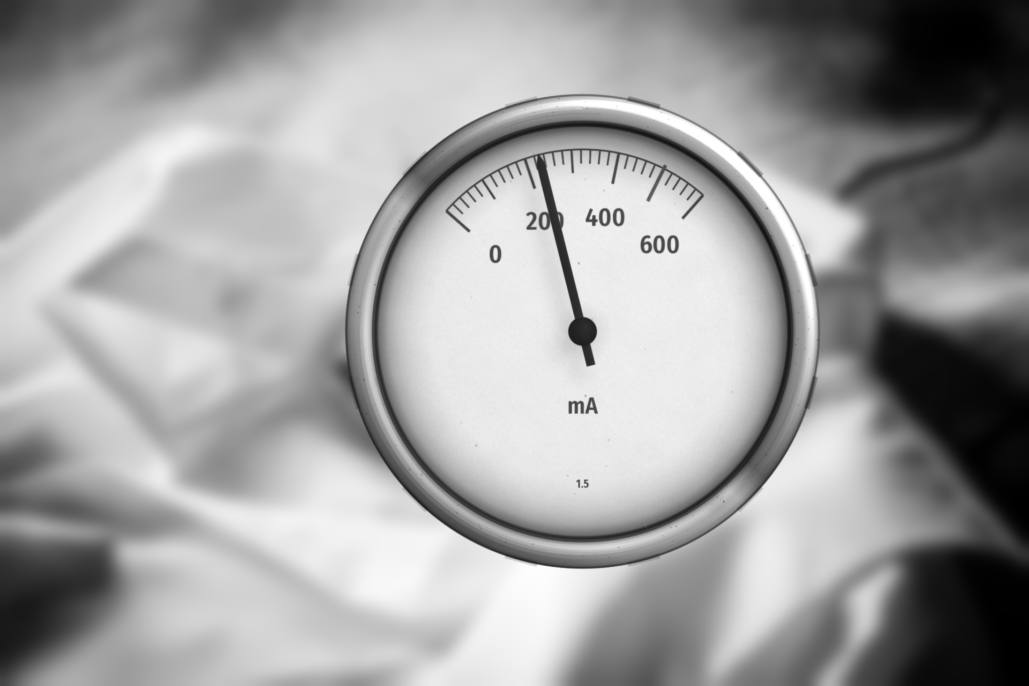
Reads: 230mA
